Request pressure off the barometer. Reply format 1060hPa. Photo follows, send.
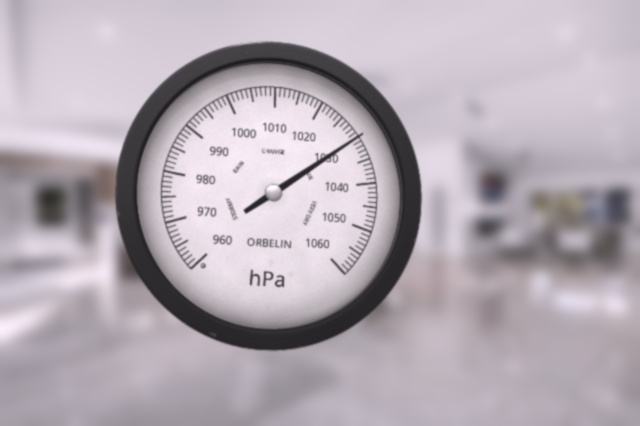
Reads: 1030hPa
